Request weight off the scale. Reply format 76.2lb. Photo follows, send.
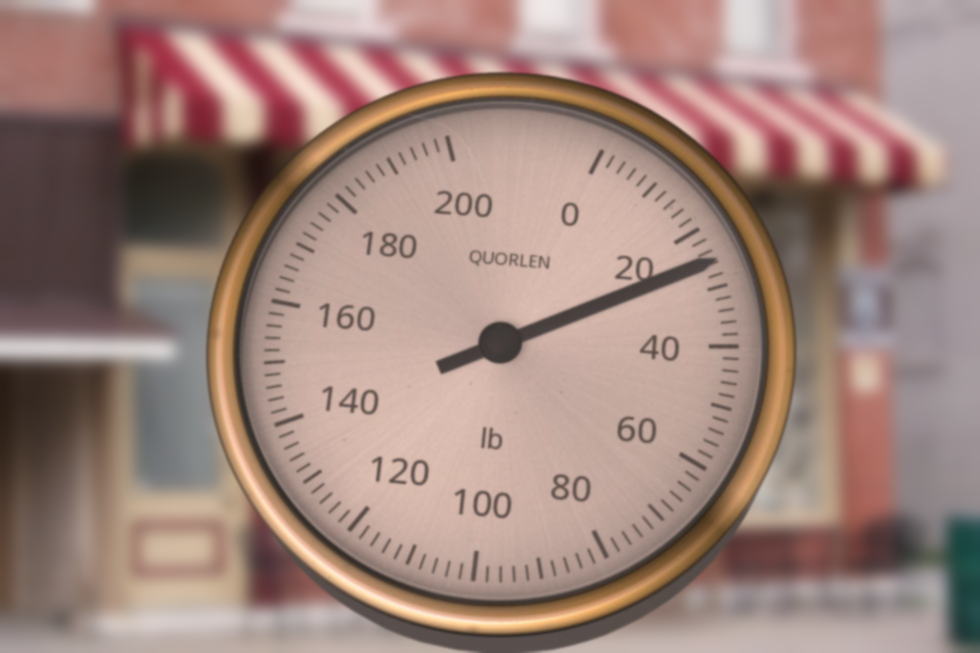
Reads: 26lb
